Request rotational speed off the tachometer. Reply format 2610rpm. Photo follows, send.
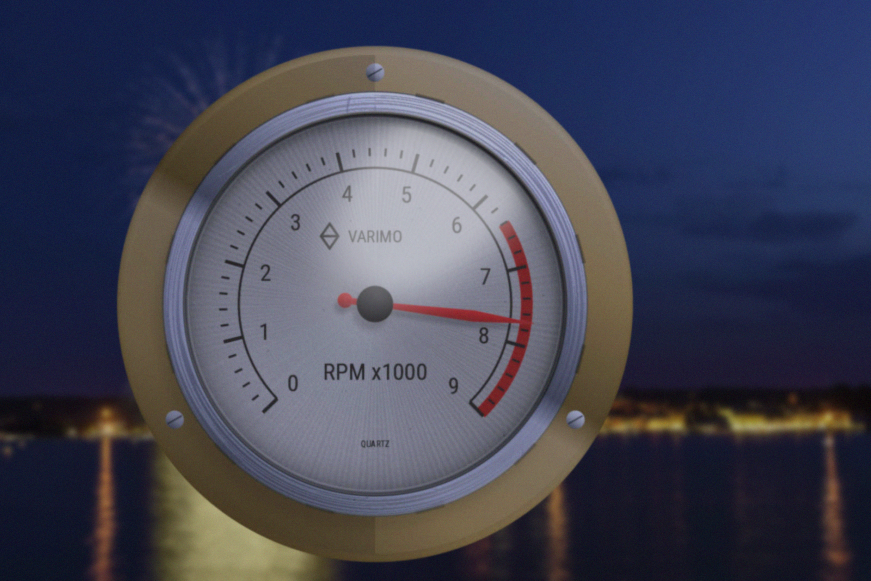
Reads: 7700rpm
